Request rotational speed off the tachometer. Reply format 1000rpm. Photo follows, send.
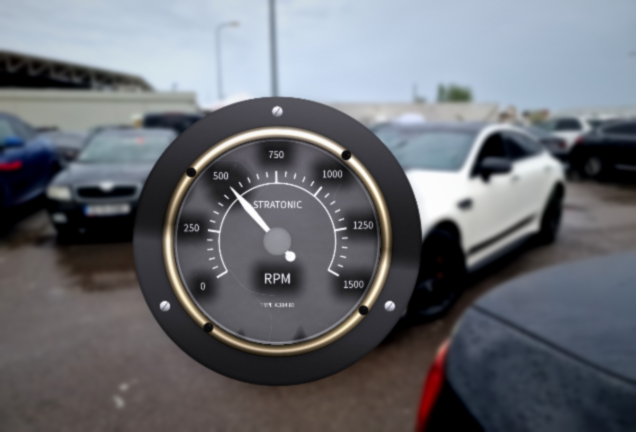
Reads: 500rpm
